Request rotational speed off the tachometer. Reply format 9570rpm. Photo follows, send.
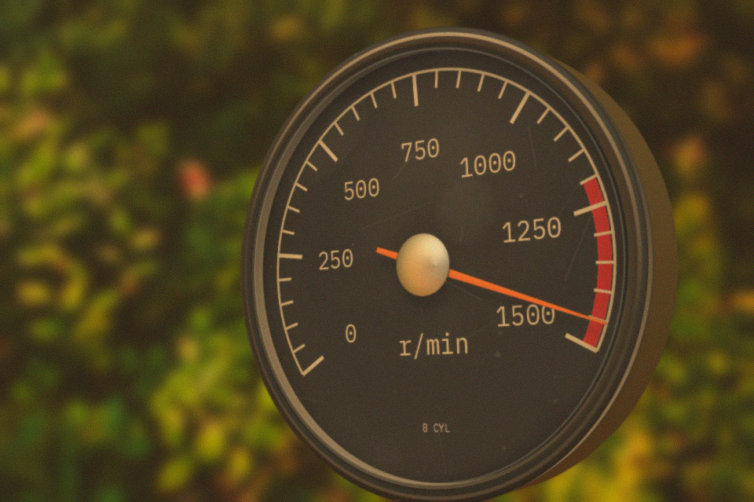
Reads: 1450rpm
